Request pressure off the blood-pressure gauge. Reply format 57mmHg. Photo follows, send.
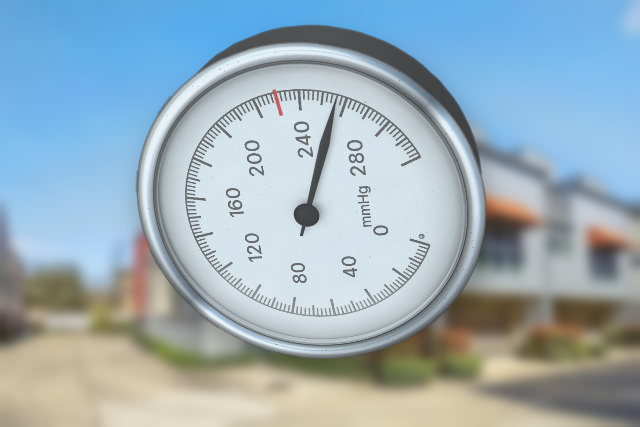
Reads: 256mmHg
